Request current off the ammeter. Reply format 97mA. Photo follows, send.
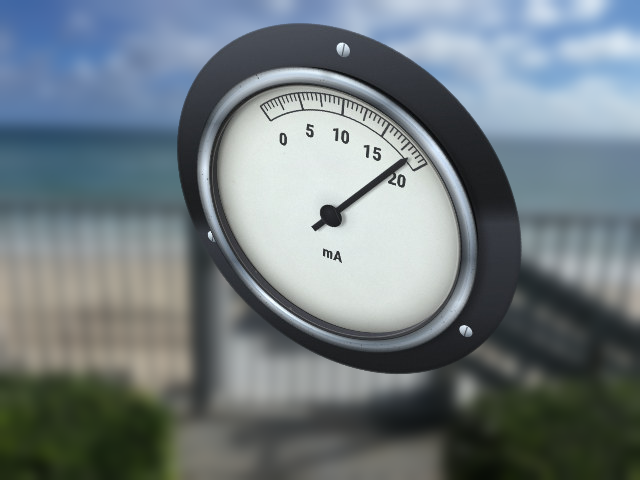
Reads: 18.5mA
